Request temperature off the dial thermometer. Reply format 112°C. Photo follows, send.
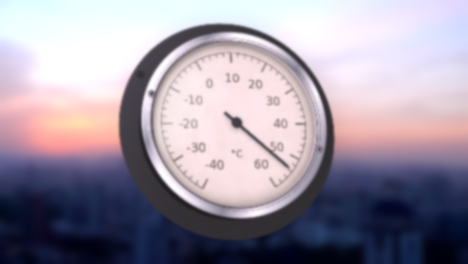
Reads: 54°C
